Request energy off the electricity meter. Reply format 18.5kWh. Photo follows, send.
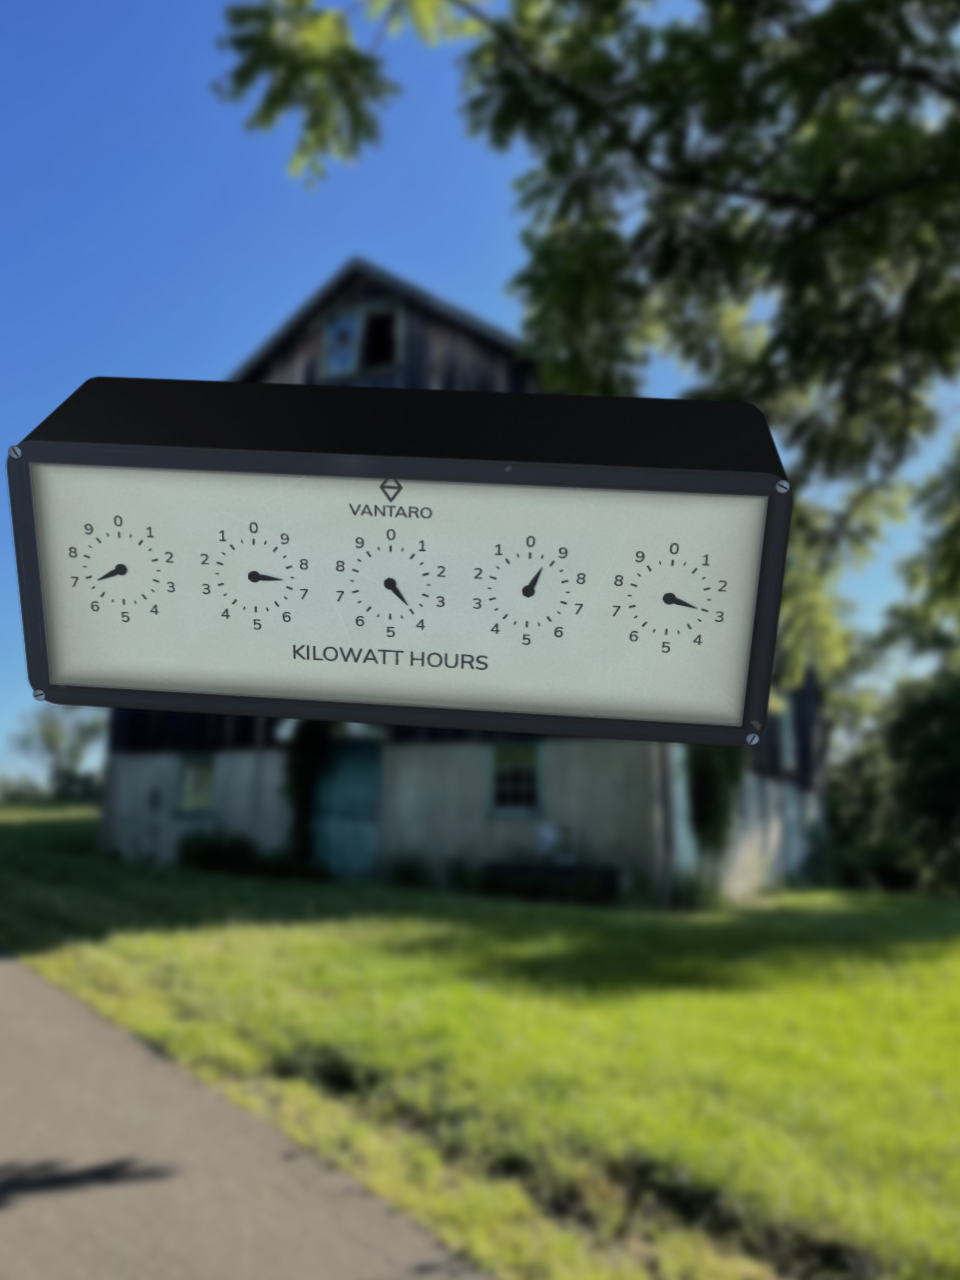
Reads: 67393kWh
